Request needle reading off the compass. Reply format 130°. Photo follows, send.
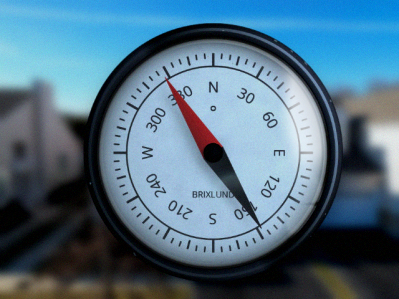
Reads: 327.5°
